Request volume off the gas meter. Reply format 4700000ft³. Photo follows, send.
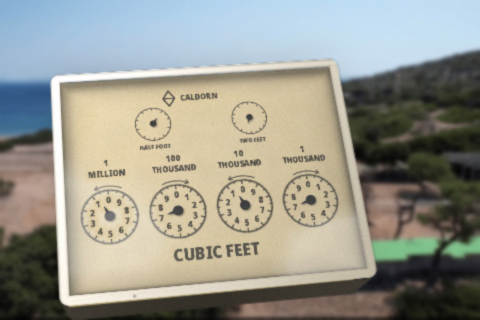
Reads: 70700ft³
